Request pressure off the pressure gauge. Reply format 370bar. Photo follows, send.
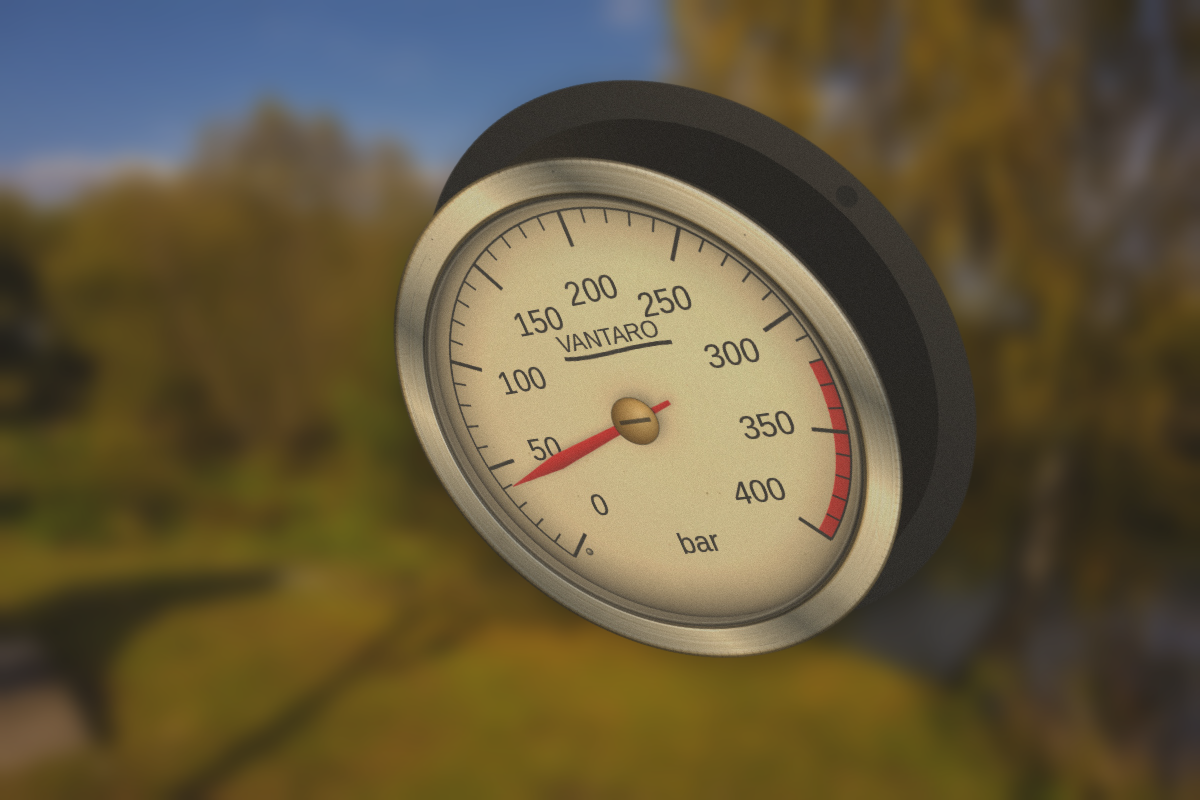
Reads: 40bar
